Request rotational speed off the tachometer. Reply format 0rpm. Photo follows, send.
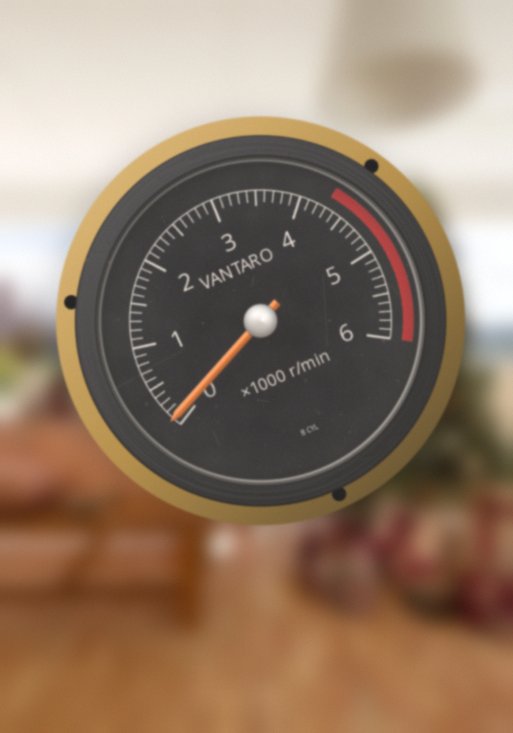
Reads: 100rpm
